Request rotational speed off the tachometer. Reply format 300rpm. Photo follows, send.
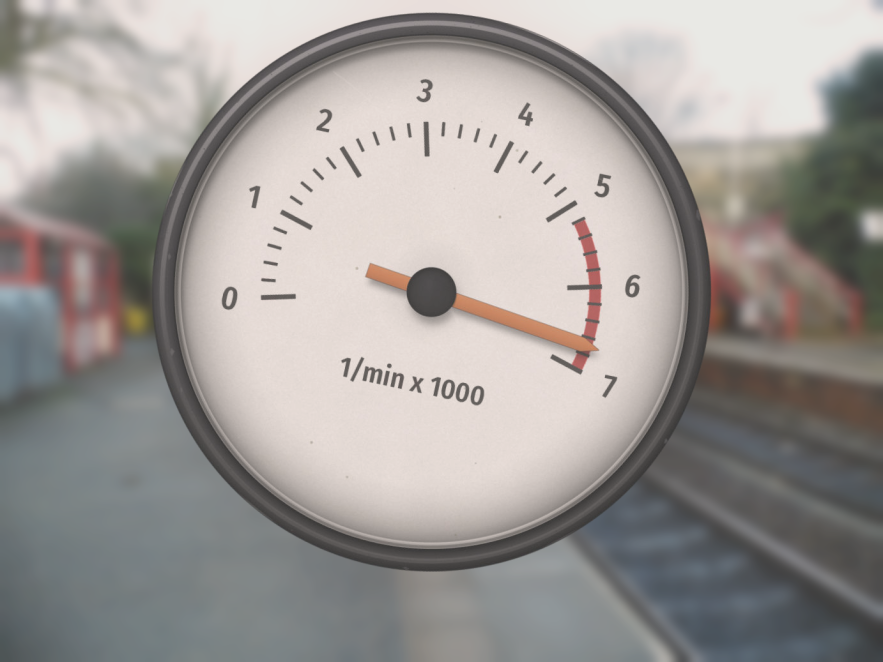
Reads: 6700rpm
